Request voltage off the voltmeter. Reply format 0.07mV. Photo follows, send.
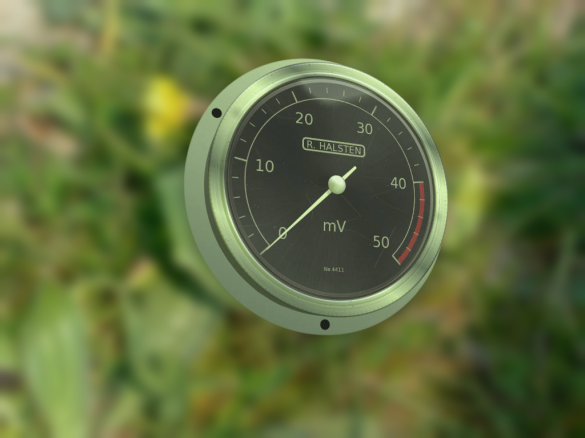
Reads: 0mV
